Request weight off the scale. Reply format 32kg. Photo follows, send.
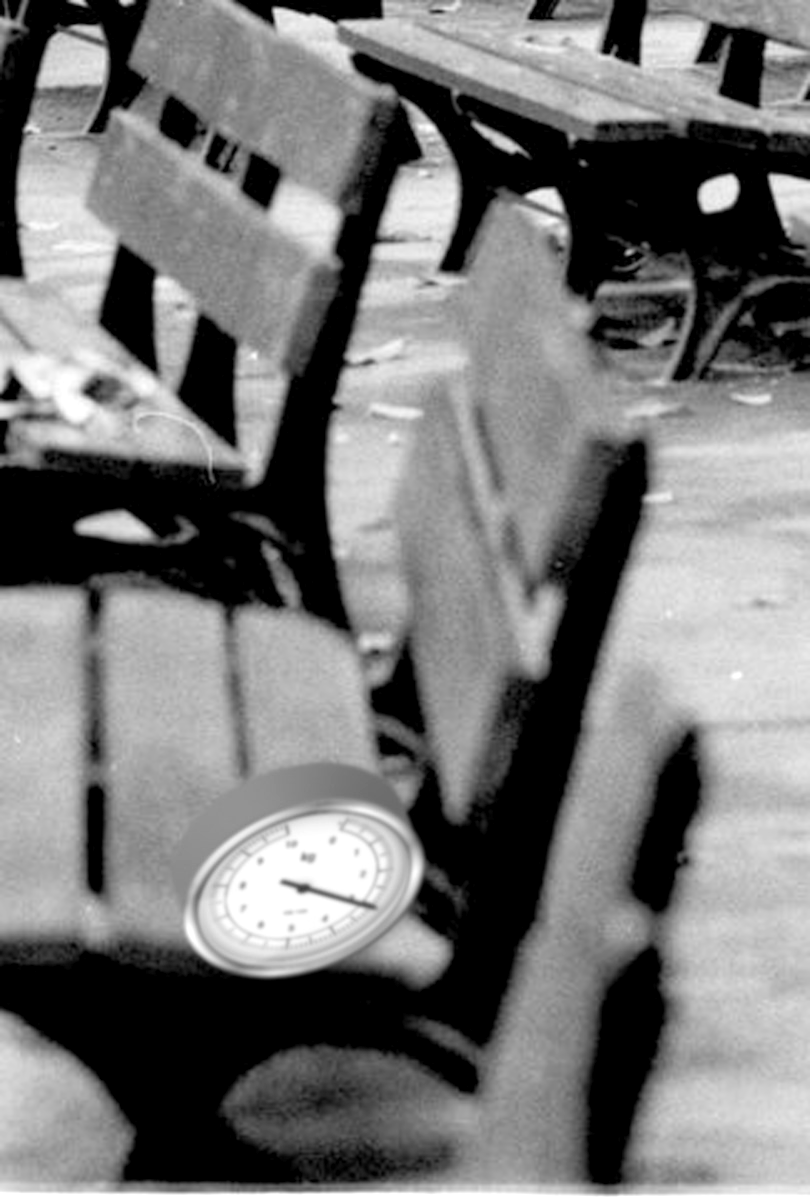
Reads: 3kg
